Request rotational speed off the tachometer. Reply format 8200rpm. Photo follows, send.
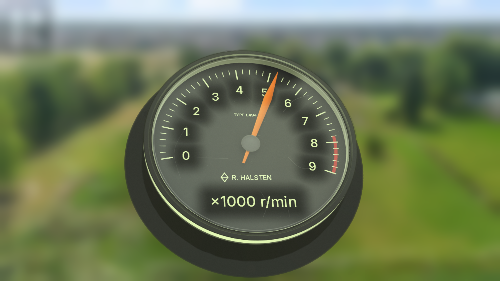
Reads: 5200rpm
